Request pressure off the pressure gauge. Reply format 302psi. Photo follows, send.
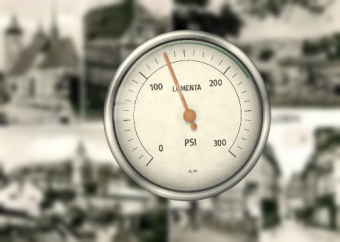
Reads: 130psi
